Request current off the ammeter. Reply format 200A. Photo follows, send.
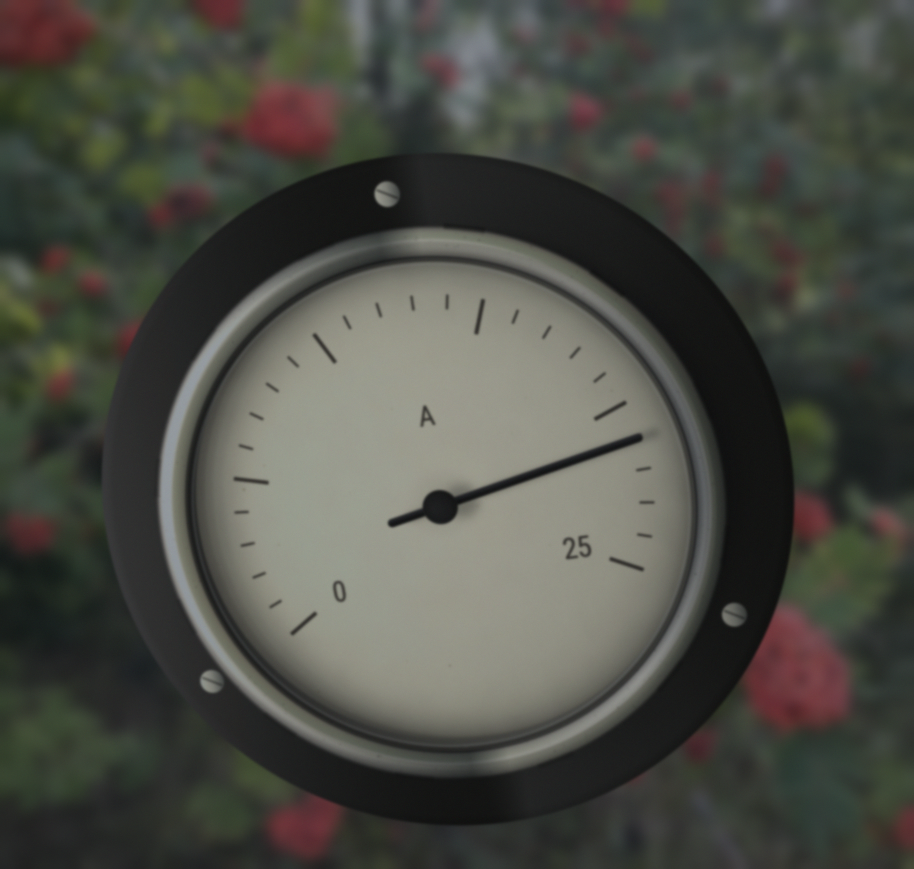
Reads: 21A
